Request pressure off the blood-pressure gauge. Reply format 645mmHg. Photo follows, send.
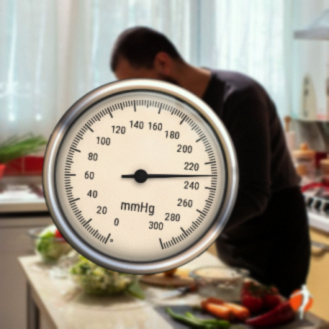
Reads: 230mmHg
